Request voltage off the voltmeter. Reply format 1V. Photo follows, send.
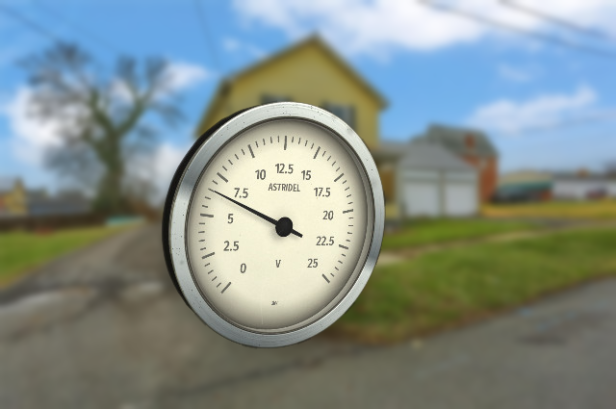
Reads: 6.5V
